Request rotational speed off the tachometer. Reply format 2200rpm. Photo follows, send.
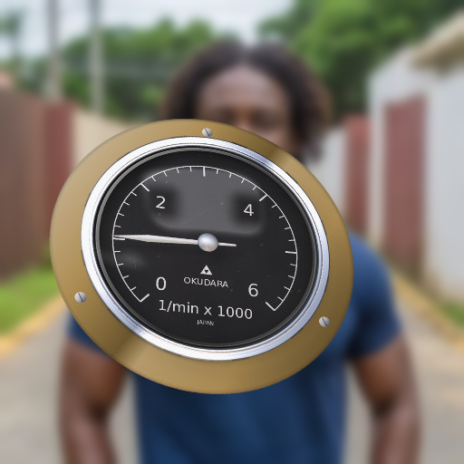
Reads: 1000rpm
